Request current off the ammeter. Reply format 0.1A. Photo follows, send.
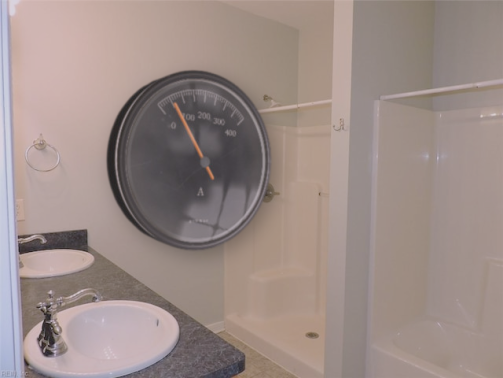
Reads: 50A
